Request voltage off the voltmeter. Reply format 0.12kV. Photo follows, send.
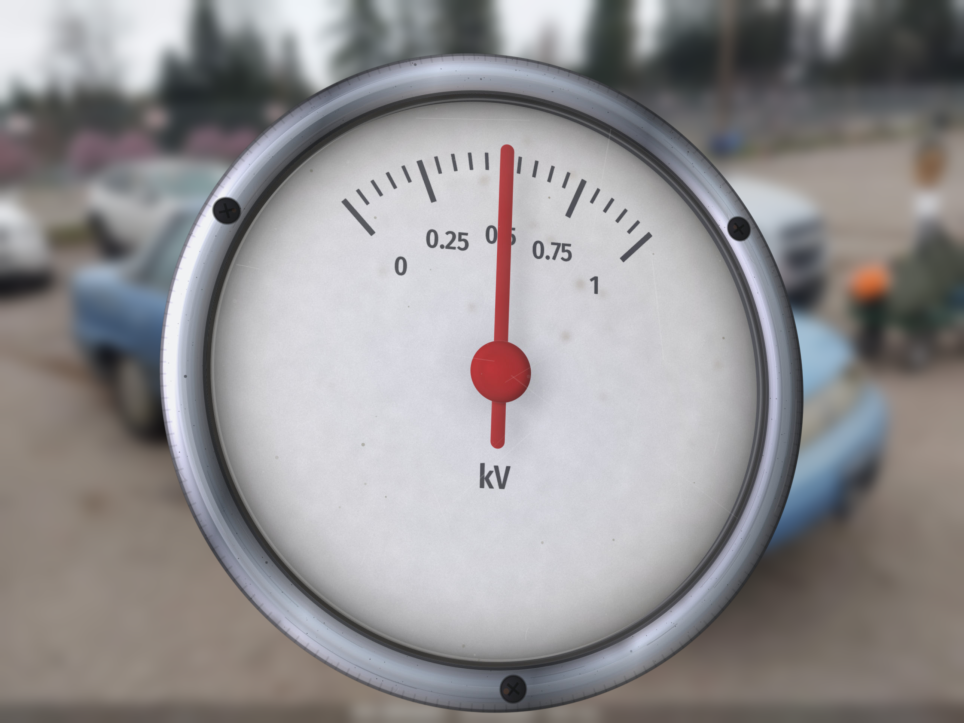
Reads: 0.5kV
